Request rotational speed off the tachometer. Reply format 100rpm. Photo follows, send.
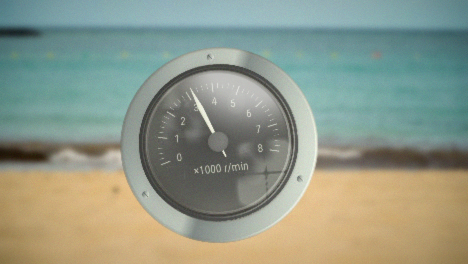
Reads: 3200rpm
